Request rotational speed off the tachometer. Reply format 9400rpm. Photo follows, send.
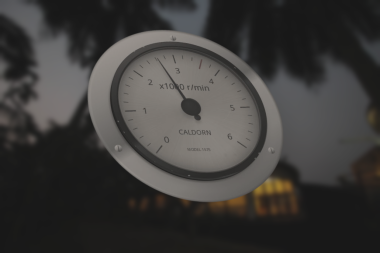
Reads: 2600rpm
